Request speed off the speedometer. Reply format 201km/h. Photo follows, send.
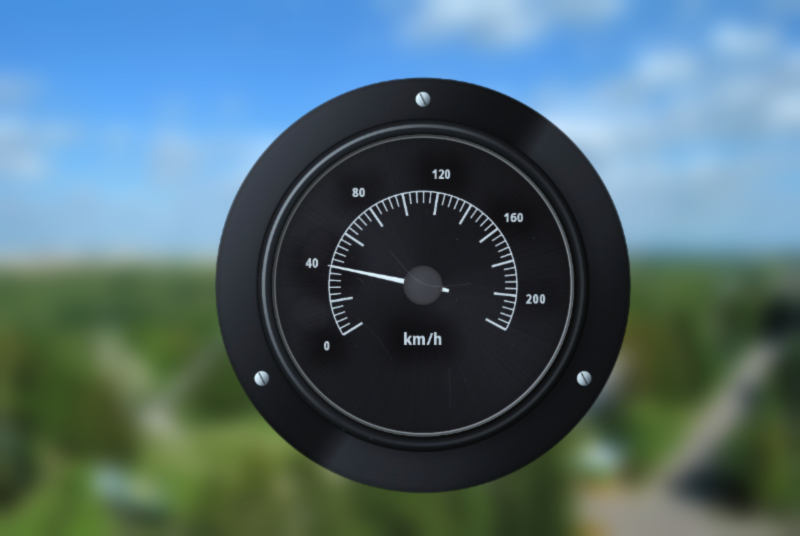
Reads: 40km/h
